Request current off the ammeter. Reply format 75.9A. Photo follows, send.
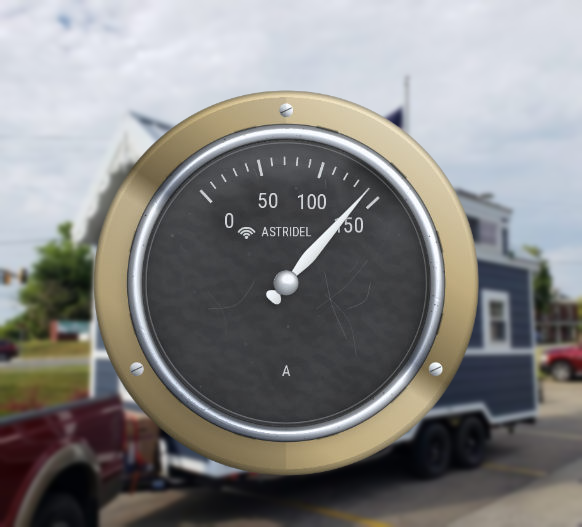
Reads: 140A
